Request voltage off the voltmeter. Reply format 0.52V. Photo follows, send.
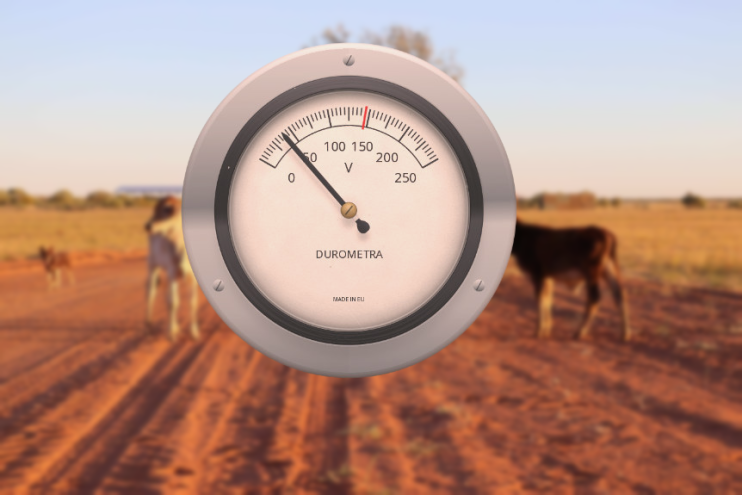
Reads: 40V
